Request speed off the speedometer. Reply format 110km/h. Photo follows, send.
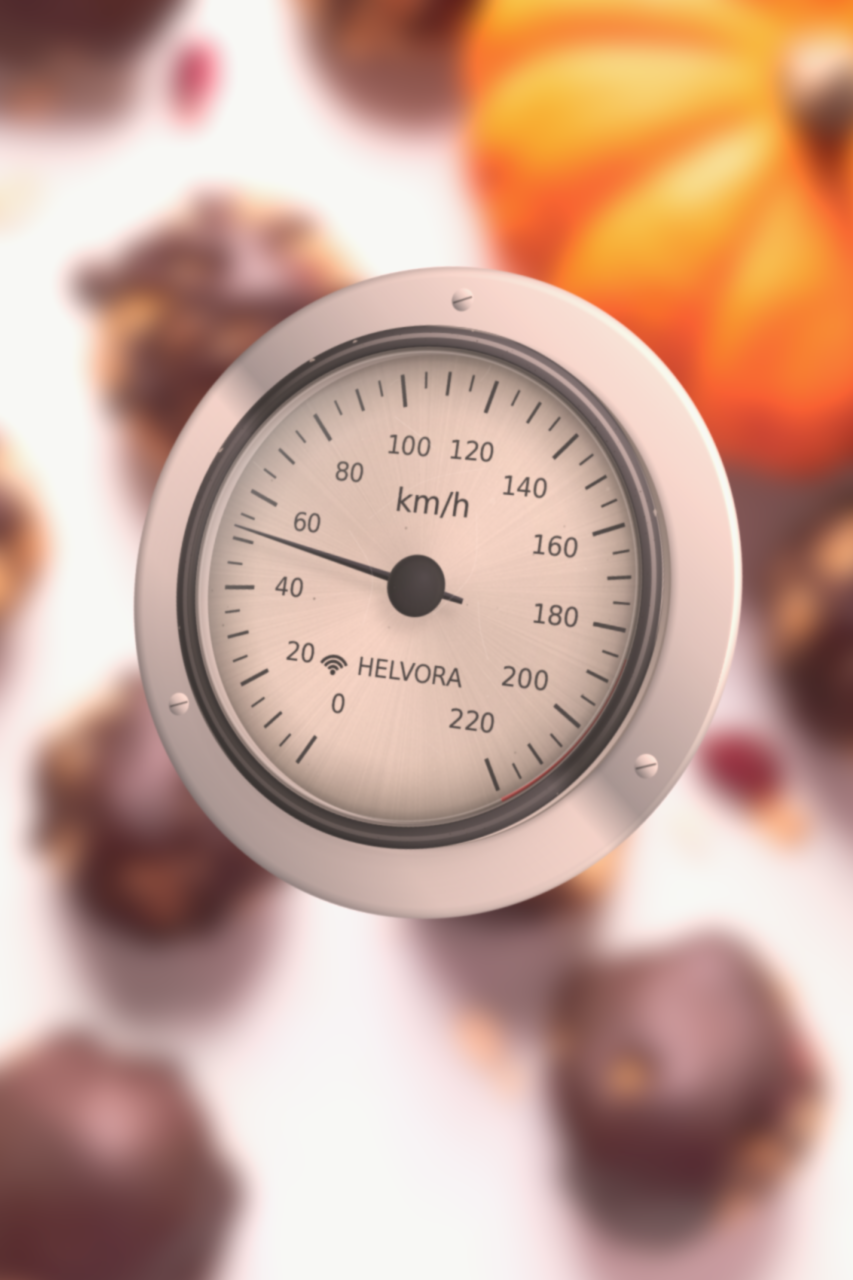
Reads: 52.5km/h
